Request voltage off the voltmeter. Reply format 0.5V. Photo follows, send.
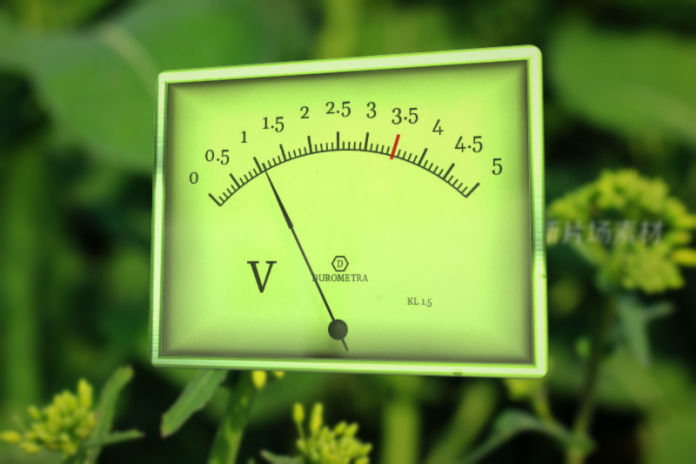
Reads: 1.1V
